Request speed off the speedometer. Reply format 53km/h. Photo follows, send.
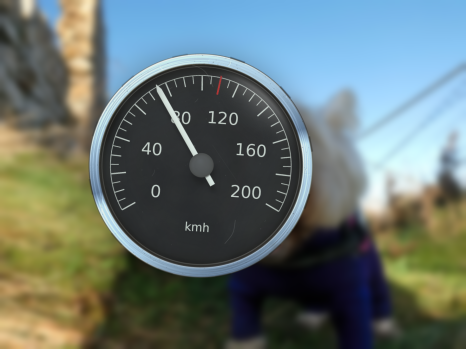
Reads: 75km/h
